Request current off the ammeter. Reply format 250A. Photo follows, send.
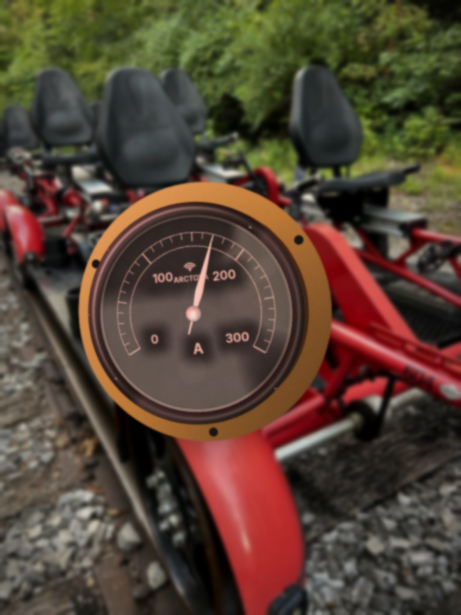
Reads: 170A
